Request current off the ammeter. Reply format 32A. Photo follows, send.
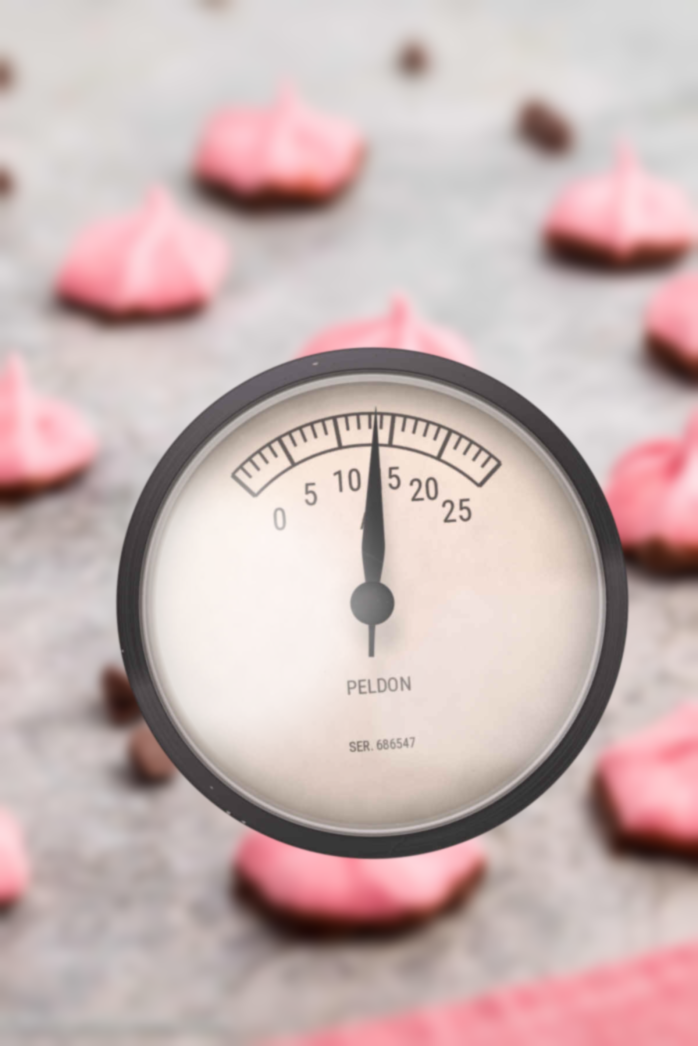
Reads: 13.5A
